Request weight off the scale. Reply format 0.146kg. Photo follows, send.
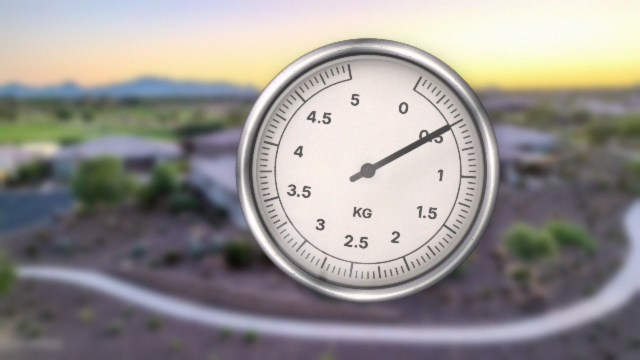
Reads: 0.5kg
